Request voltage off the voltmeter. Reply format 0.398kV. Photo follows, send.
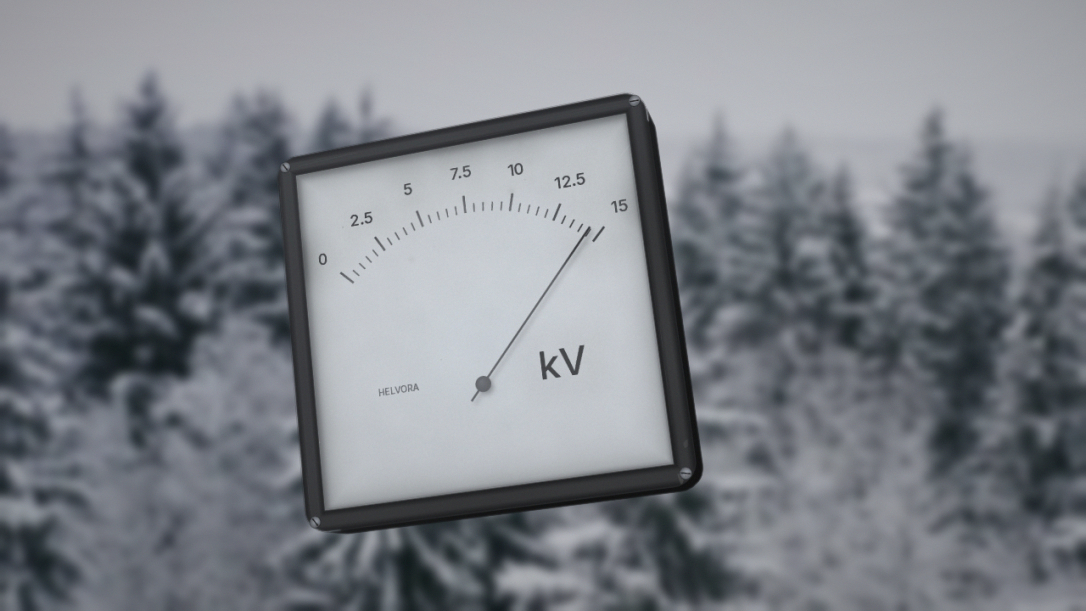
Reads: 14.5kV
